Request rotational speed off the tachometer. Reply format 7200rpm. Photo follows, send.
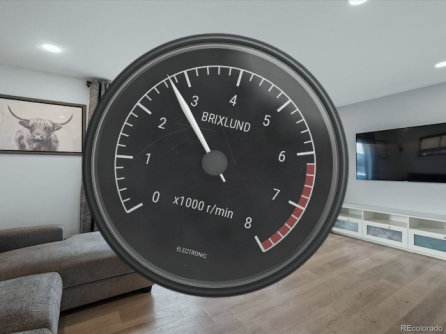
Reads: 2700rpm
